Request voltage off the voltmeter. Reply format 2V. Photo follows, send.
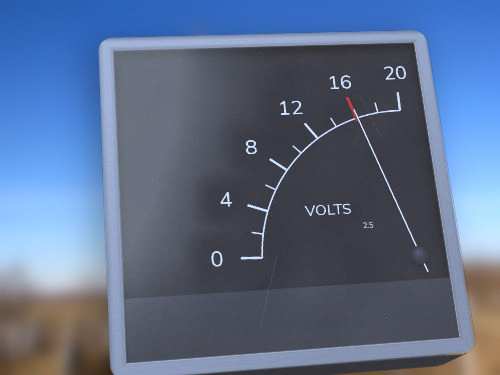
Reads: 16V
